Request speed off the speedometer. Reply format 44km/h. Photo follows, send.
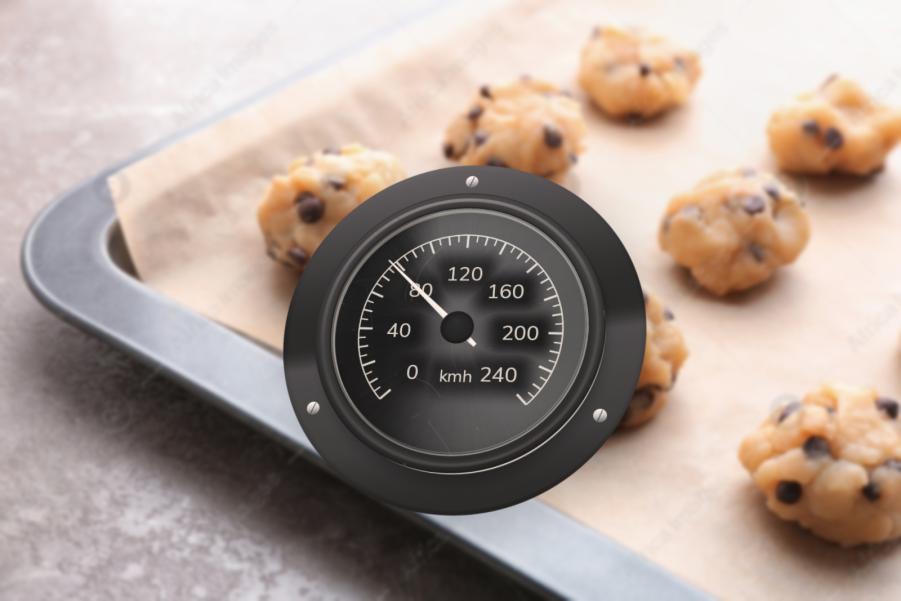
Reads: 77.5km/h
